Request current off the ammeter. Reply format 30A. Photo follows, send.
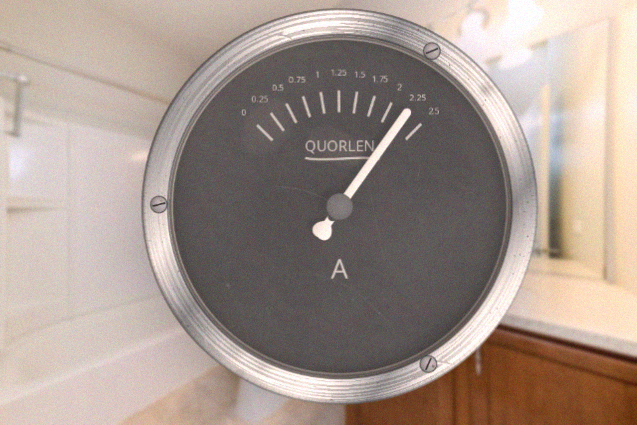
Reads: 2.25A
